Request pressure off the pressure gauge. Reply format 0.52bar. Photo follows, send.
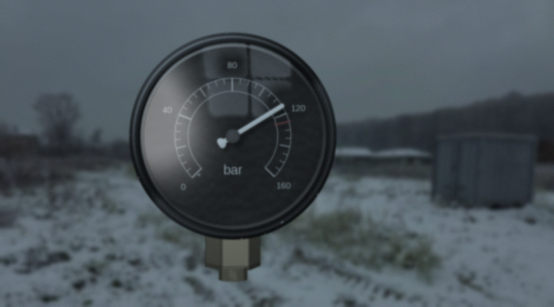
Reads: 115bar
